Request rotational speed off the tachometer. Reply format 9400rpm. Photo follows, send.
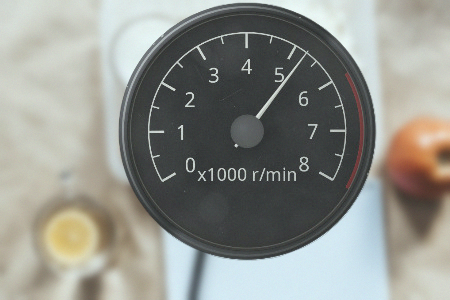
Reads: 5250rpm
